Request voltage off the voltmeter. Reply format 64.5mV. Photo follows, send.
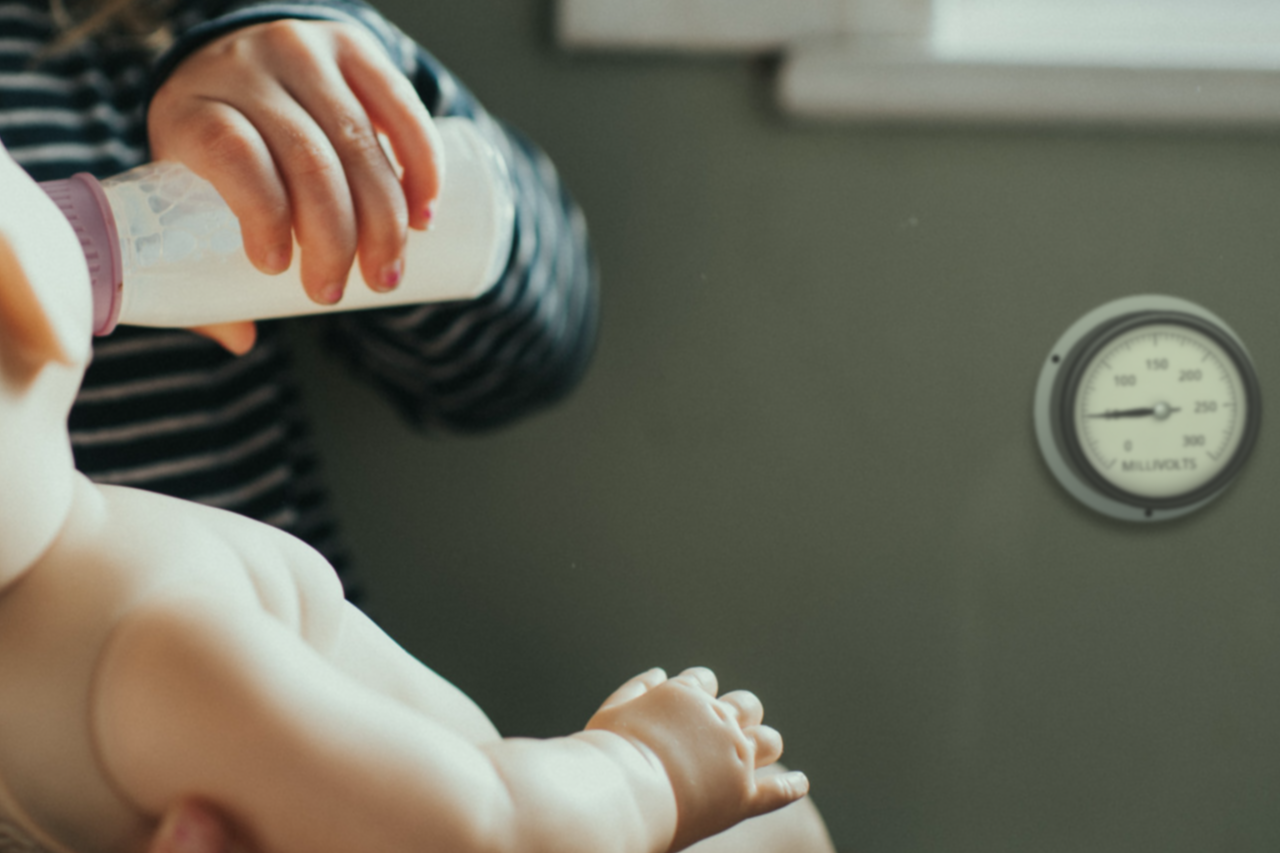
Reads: 50mV
